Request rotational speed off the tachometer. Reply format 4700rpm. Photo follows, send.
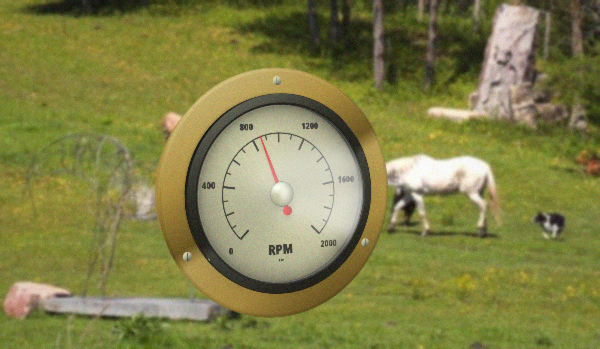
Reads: 850rpm
